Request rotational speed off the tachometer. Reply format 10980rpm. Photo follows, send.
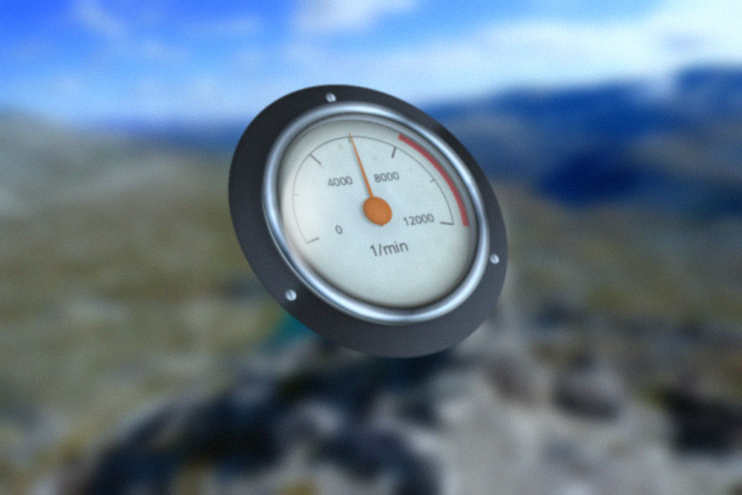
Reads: 6000rpm
